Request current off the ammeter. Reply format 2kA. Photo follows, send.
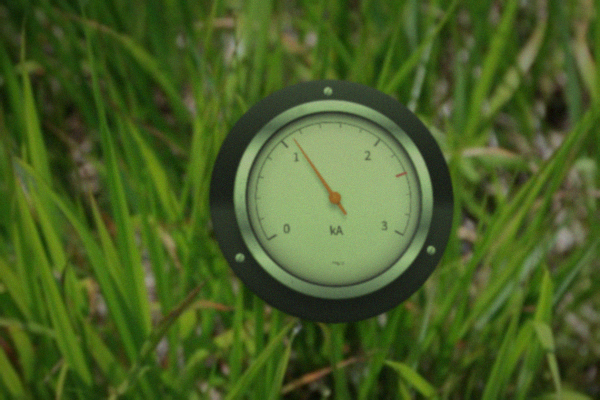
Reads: 1.1kA
